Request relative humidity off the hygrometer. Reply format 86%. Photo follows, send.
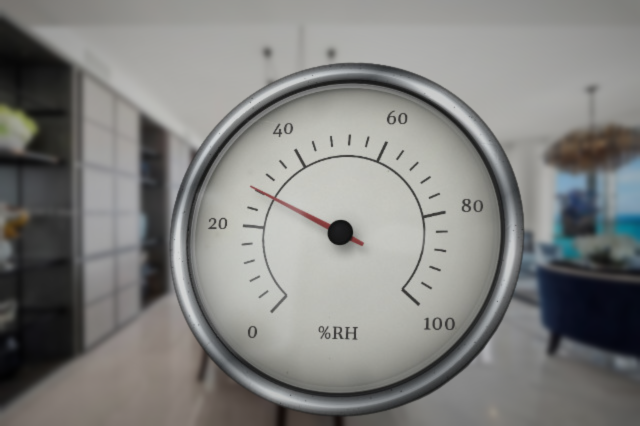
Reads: 28%
